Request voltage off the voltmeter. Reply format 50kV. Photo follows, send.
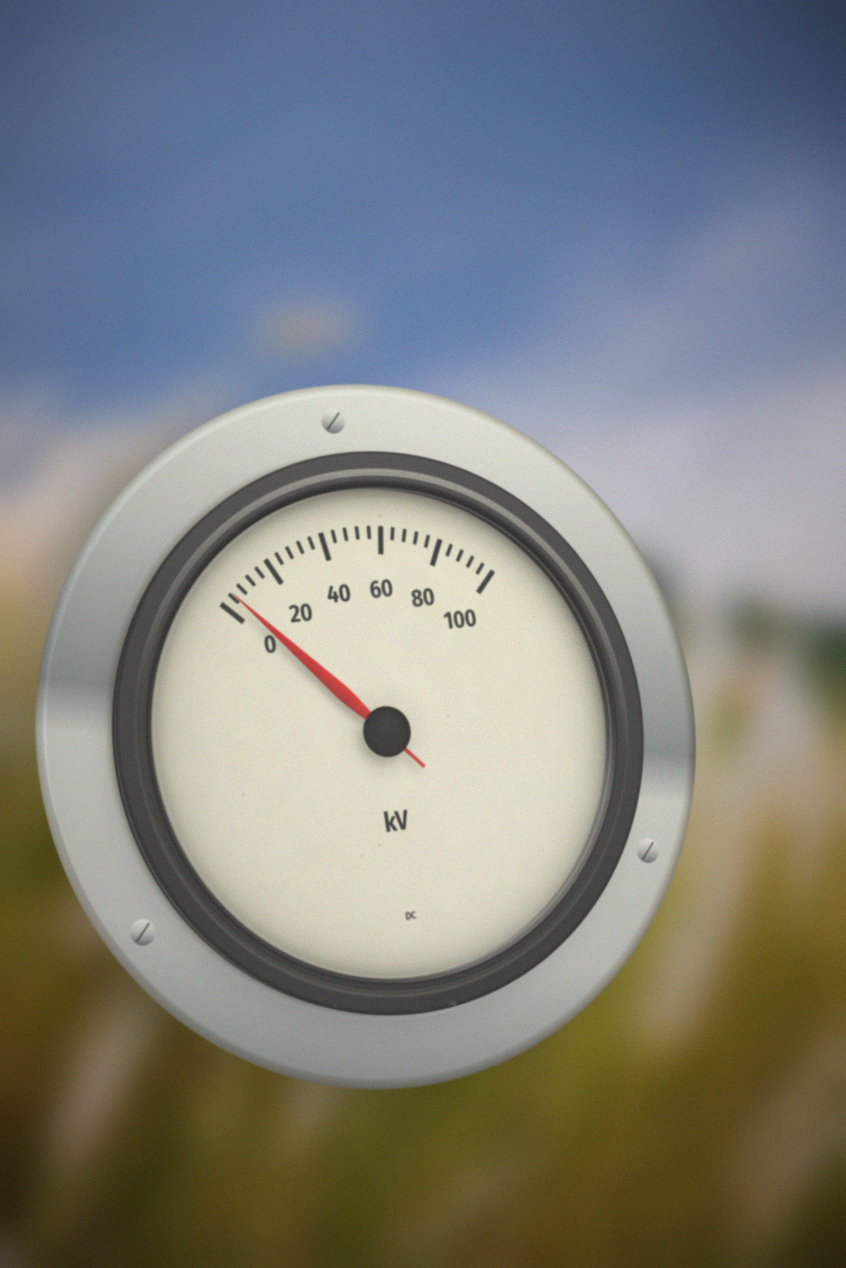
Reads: 4kV
